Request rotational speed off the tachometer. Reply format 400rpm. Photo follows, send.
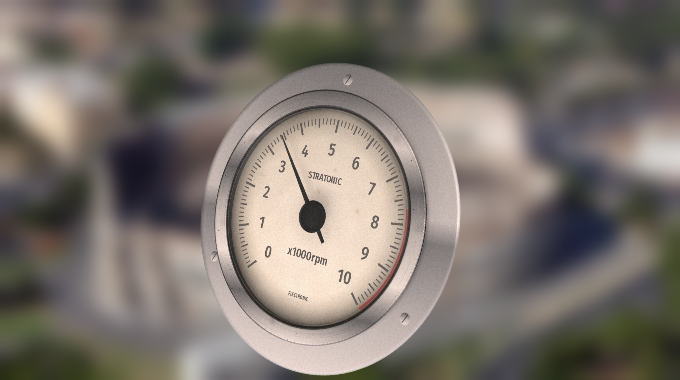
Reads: 3500rpm
